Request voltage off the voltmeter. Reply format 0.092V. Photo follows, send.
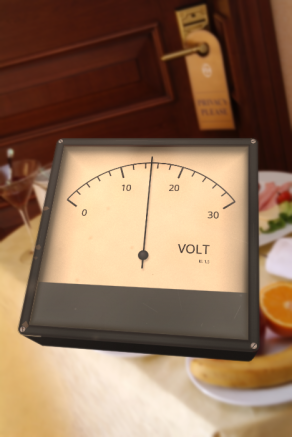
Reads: 15V
